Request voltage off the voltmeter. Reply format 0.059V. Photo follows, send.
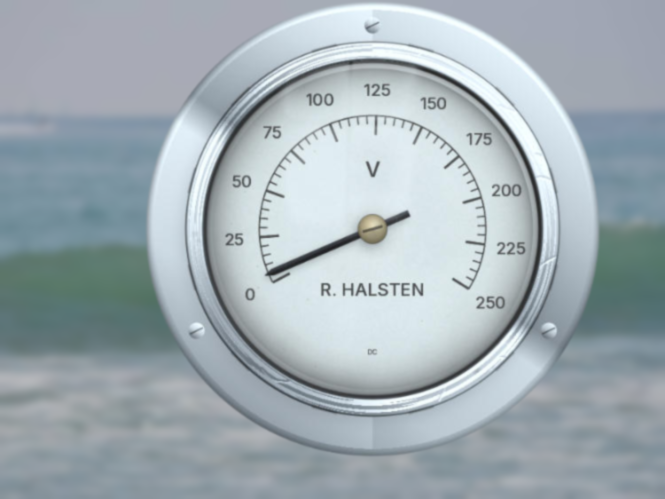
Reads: 5V
